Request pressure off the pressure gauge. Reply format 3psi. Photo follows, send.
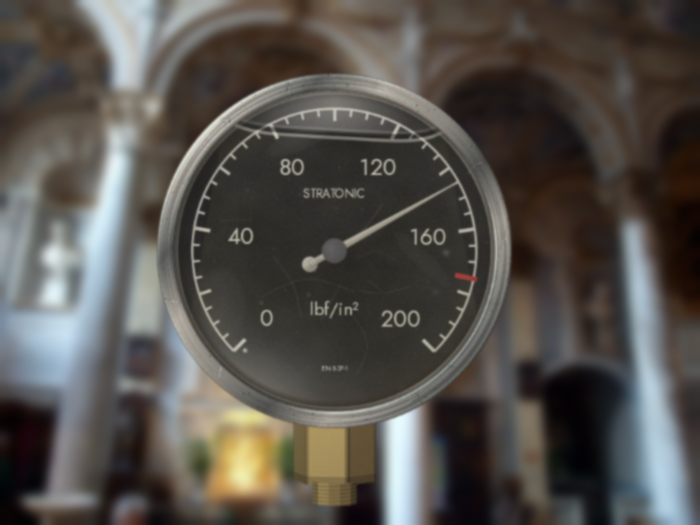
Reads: 145psi
